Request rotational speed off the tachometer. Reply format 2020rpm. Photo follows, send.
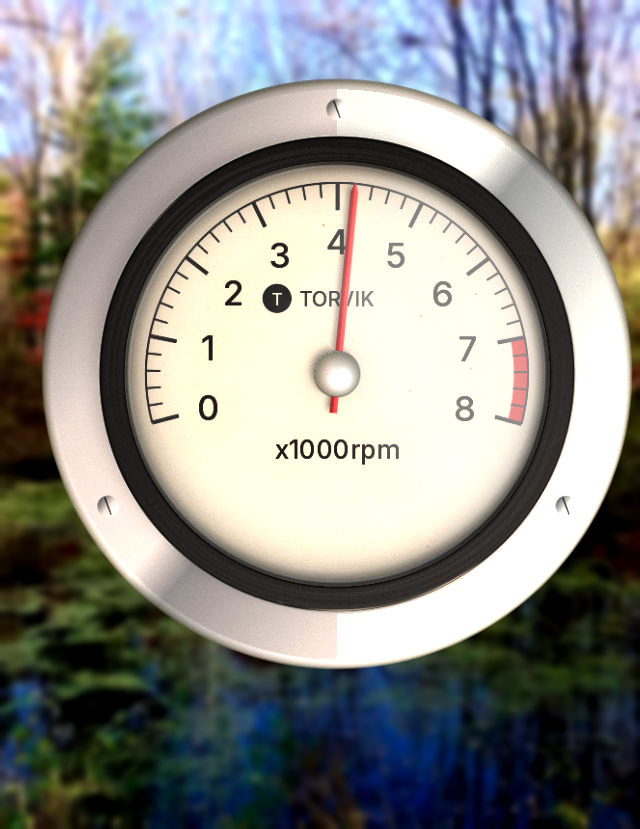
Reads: 4200rpm
